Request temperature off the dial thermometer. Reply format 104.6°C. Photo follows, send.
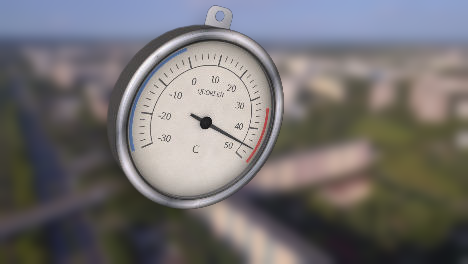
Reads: 46°C
